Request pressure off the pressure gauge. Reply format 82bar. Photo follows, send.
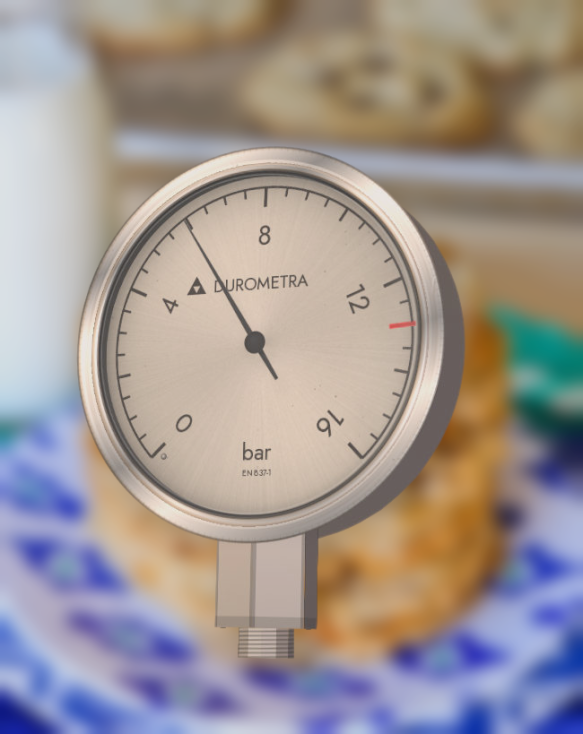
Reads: 6bar
